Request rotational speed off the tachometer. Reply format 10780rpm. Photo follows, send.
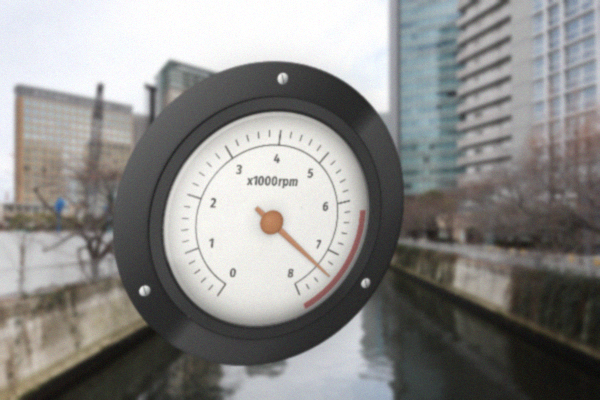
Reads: 7400rpm
